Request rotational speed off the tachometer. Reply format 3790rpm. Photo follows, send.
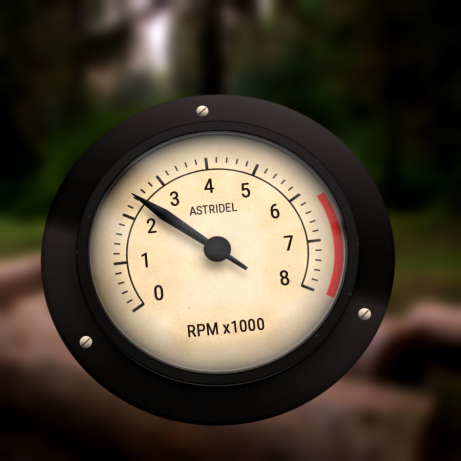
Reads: 2400rpm
